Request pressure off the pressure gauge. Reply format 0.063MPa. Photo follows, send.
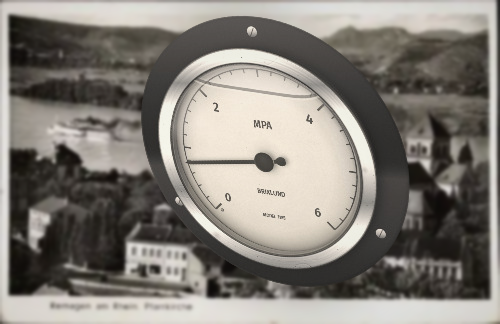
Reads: 0.8MPa
